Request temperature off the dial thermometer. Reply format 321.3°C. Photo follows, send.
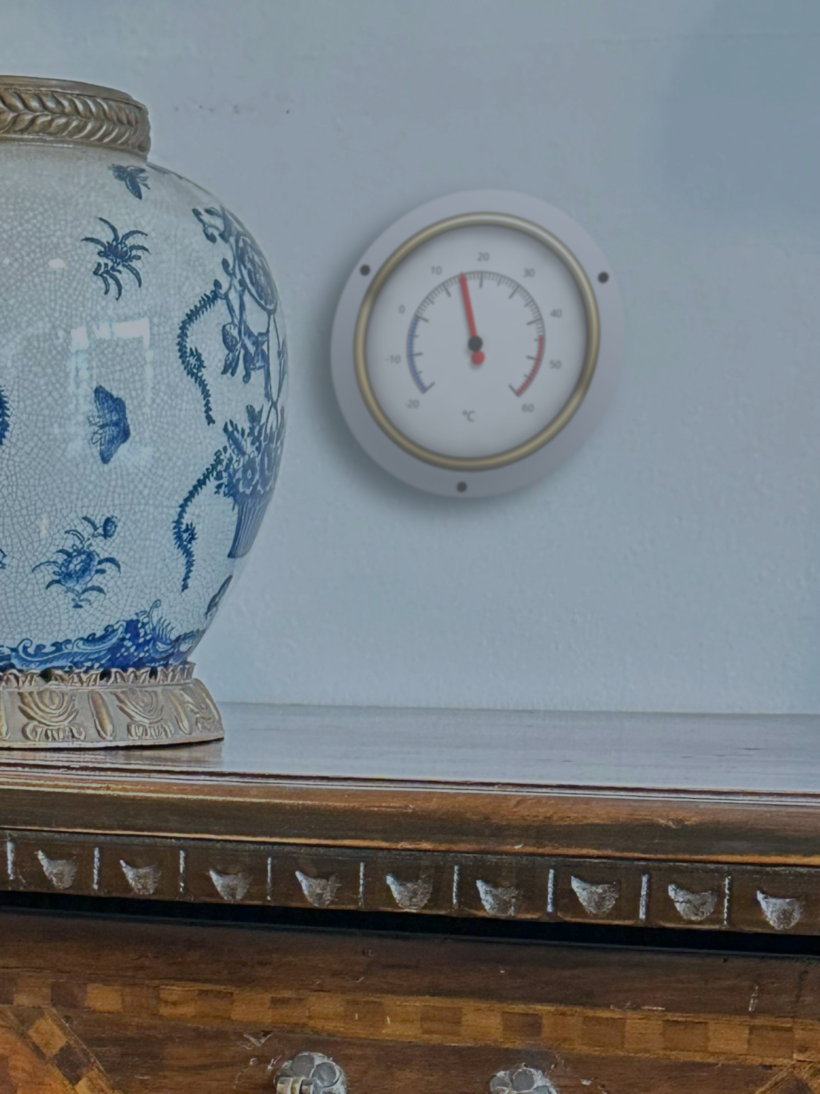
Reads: 15°C
